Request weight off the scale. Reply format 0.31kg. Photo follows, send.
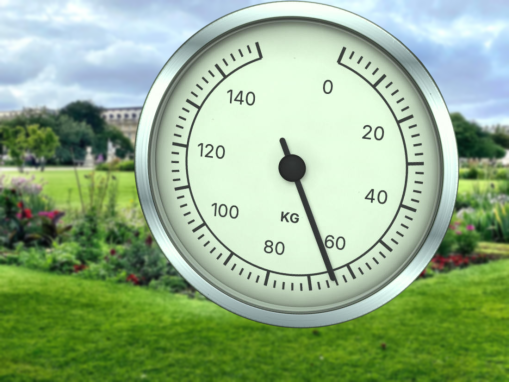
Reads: 64kg
